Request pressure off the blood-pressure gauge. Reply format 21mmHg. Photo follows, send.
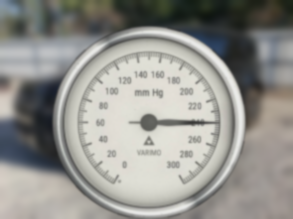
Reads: 240mmHg
